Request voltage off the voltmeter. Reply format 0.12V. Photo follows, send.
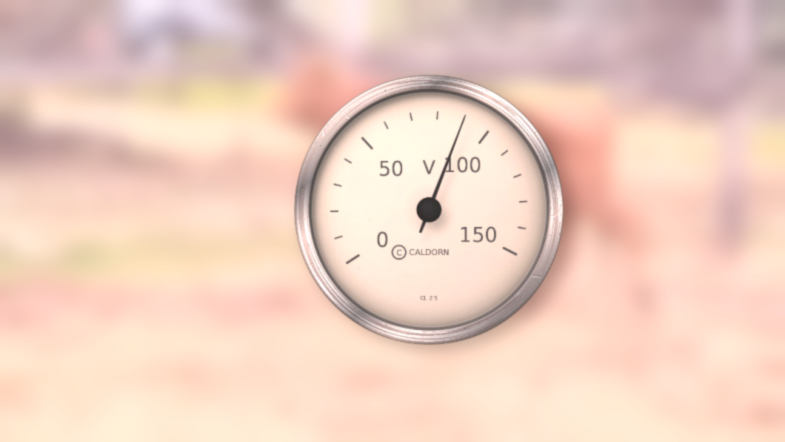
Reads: 90V
